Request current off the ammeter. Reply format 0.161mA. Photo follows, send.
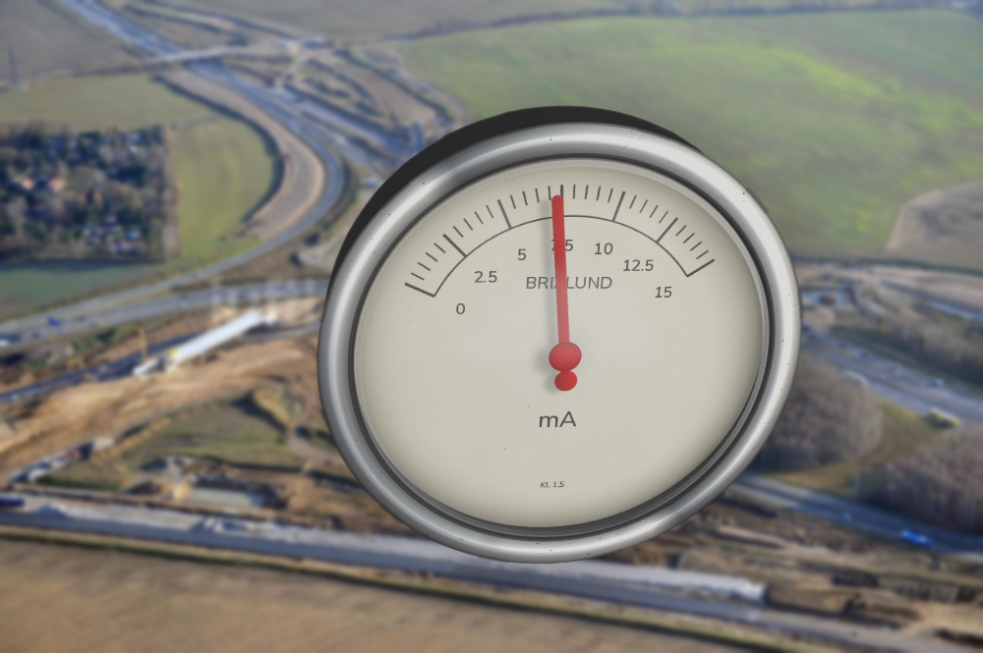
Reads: 7.25mA
